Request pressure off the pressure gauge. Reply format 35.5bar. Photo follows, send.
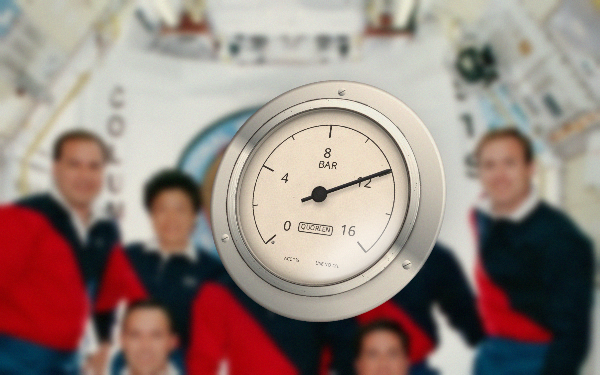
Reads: 12bar
